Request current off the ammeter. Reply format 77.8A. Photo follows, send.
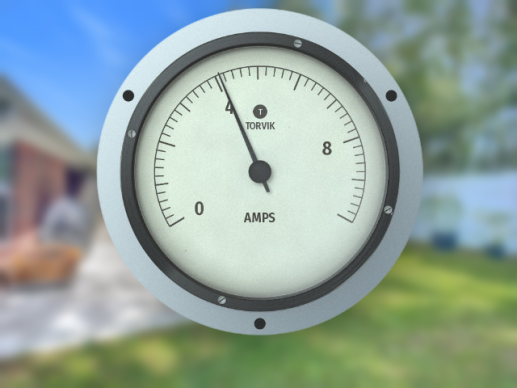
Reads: 4.1A
